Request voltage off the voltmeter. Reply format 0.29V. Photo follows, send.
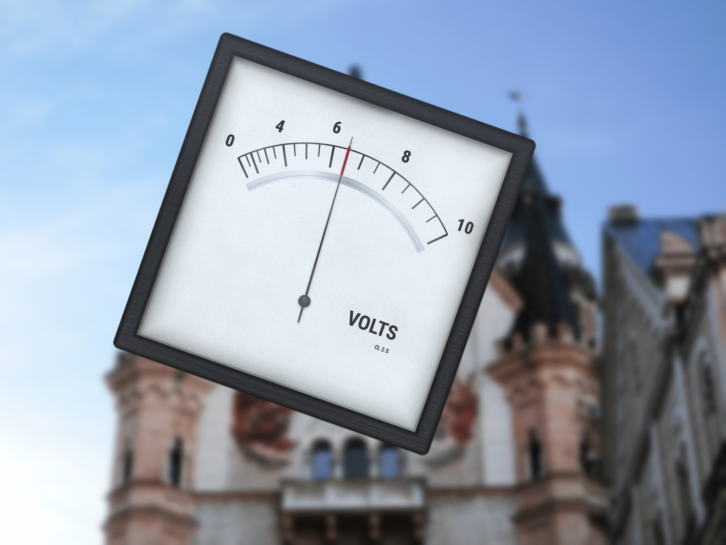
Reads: 6.5V
